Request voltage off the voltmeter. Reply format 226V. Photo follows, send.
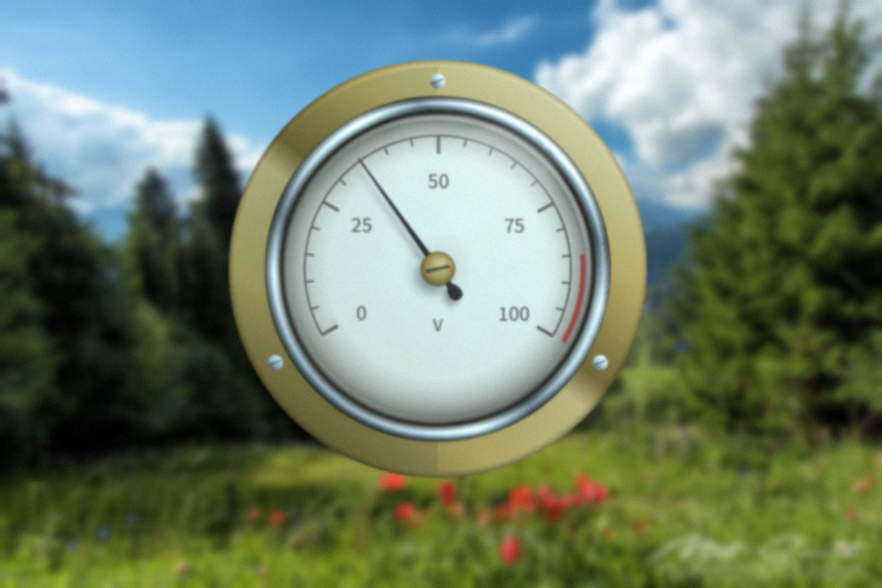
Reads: 35V
